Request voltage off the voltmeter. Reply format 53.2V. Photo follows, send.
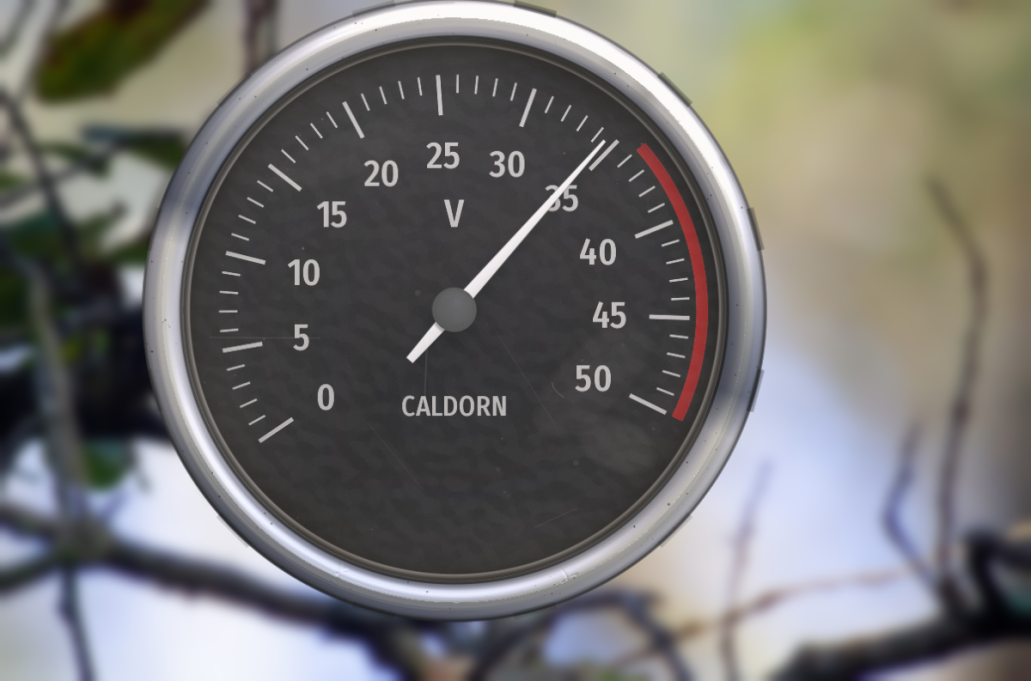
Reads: 34.5V
